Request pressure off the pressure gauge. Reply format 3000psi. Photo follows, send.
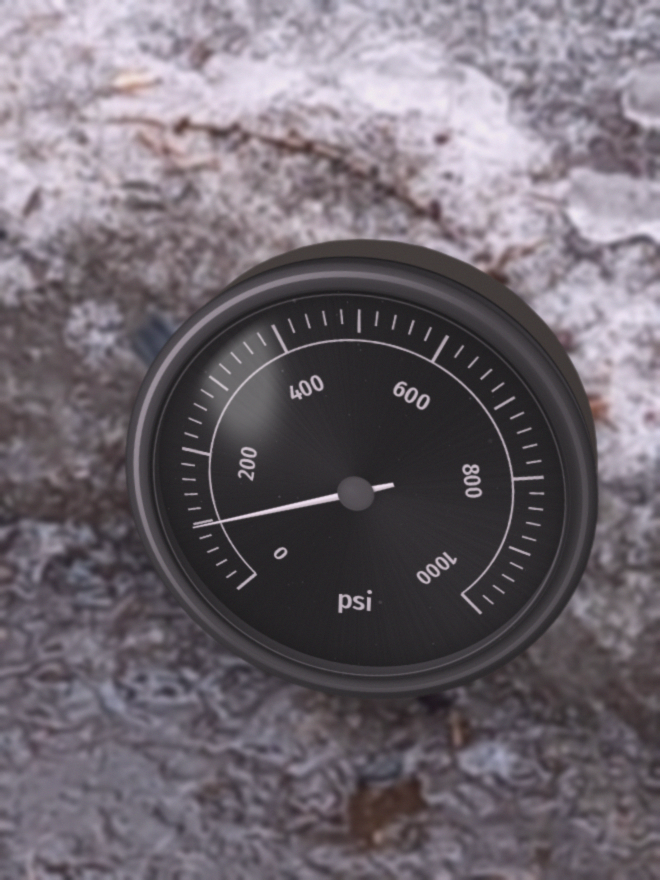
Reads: 100psi
